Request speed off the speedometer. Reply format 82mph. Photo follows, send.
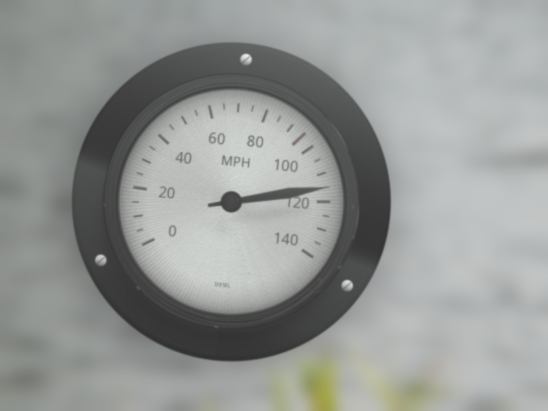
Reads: 115mph
